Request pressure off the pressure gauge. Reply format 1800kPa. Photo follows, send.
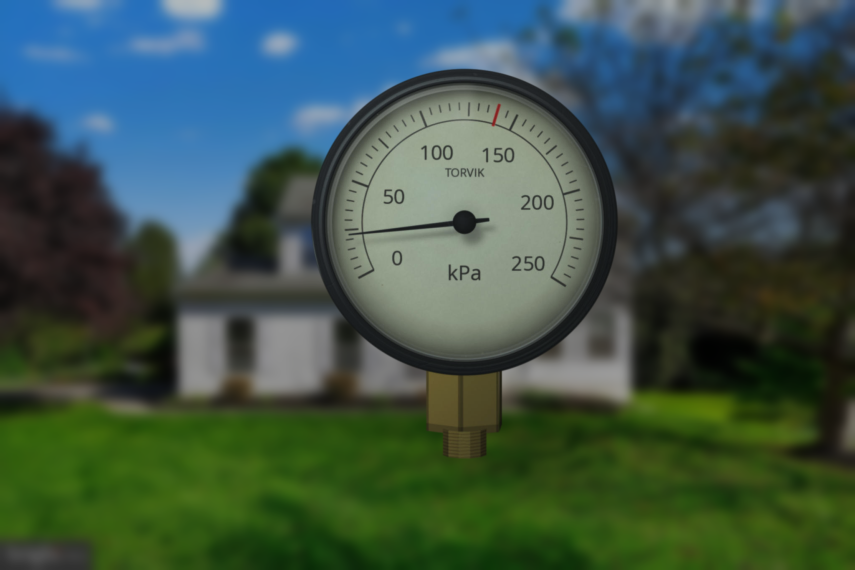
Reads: 22.5kPa
